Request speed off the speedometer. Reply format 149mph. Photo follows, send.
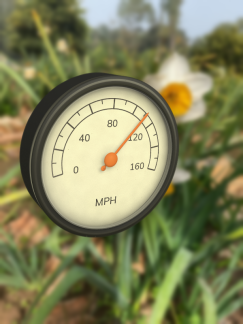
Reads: 110mph
